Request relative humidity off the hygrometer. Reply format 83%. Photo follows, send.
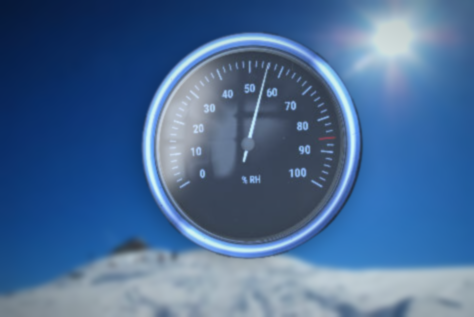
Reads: 56%
